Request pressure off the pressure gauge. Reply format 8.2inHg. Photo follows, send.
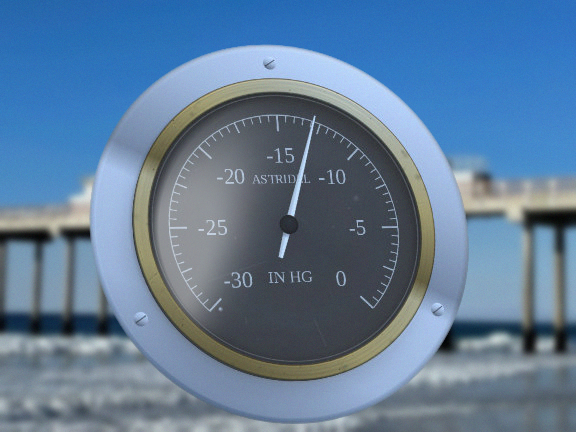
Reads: -13inHg
